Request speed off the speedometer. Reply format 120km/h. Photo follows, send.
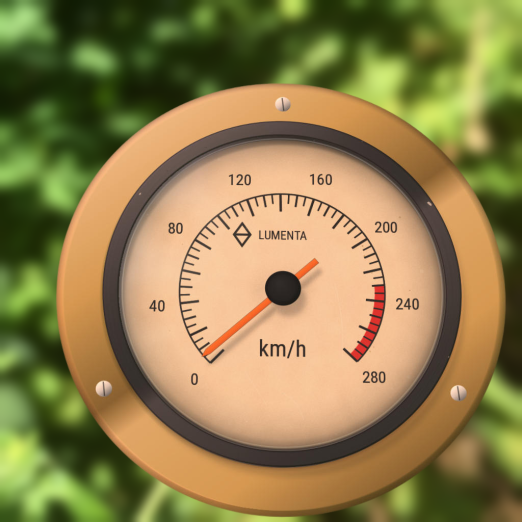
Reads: 5km/h
